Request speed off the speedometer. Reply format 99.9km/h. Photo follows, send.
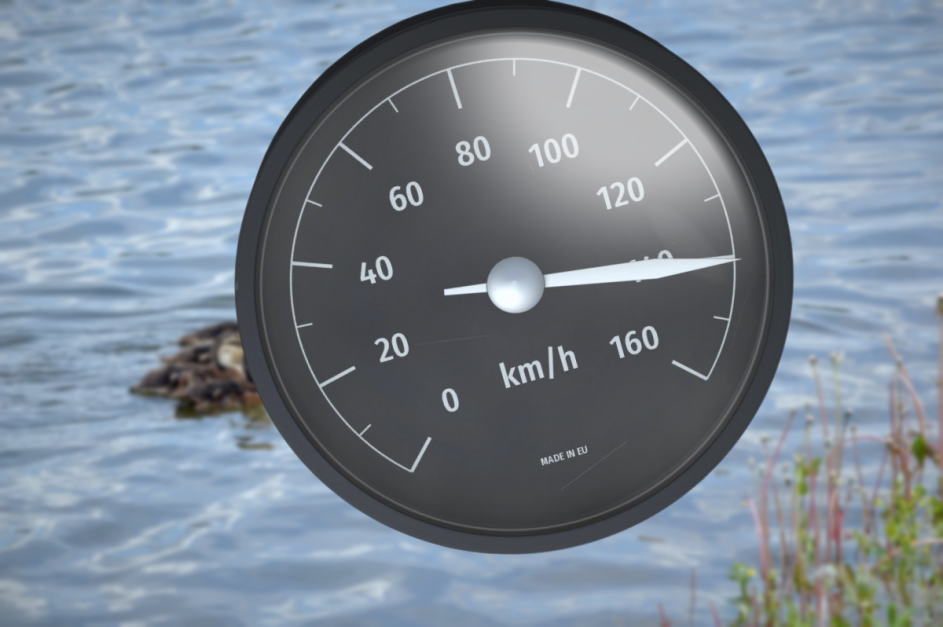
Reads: 140km/h
